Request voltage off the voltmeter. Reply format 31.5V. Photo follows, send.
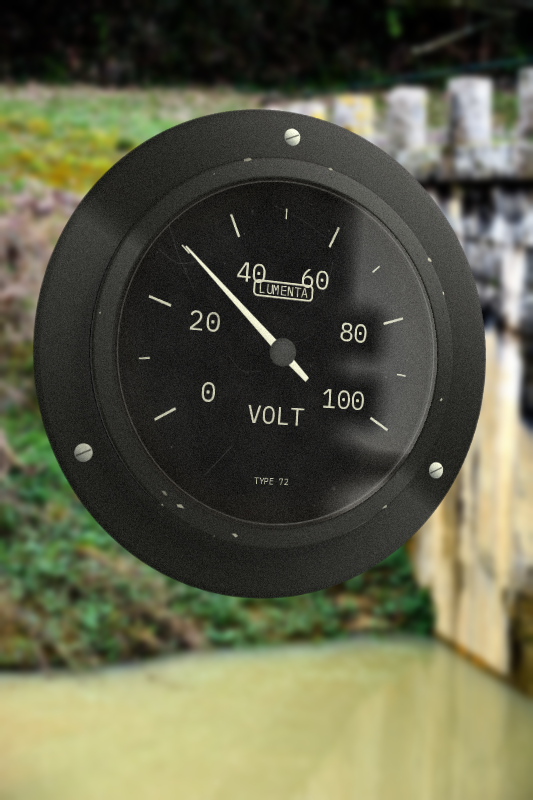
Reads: 30V
